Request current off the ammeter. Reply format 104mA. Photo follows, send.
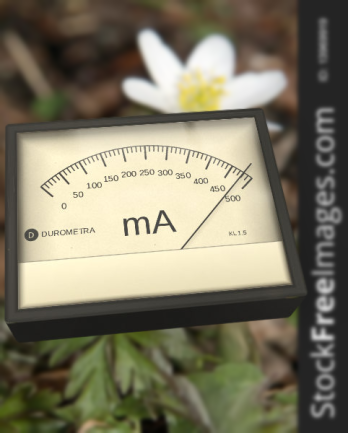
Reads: 480mA
